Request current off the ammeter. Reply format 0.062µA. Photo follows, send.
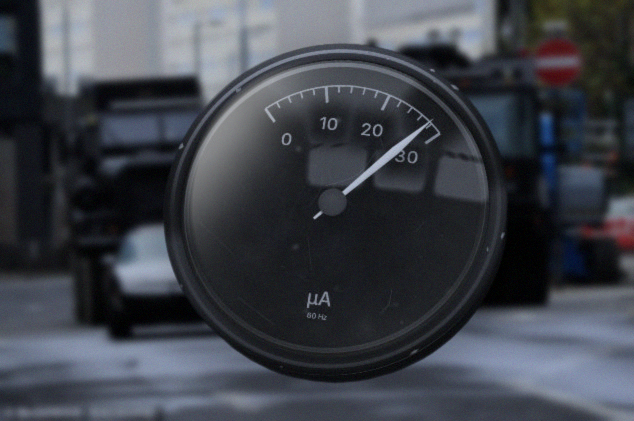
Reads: 28µA
